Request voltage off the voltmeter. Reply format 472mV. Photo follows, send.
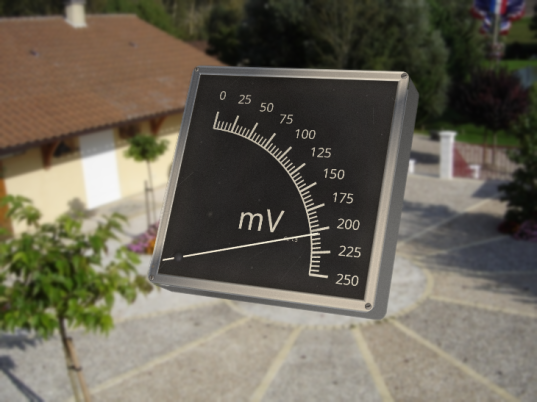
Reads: 205mV
